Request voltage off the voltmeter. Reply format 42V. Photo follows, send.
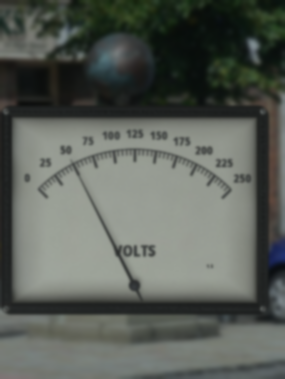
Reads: 50V
